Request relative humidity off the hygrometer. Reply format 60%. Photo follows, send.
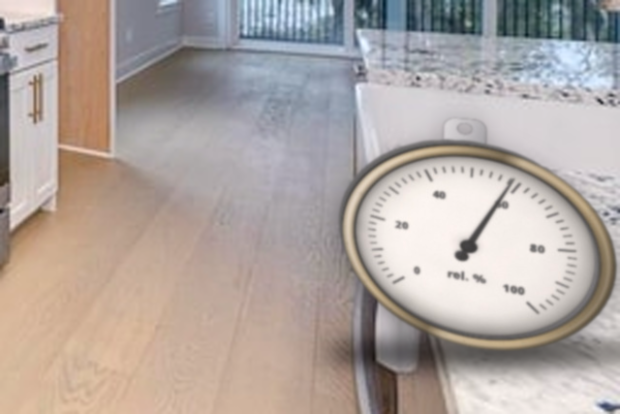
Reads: 58%
